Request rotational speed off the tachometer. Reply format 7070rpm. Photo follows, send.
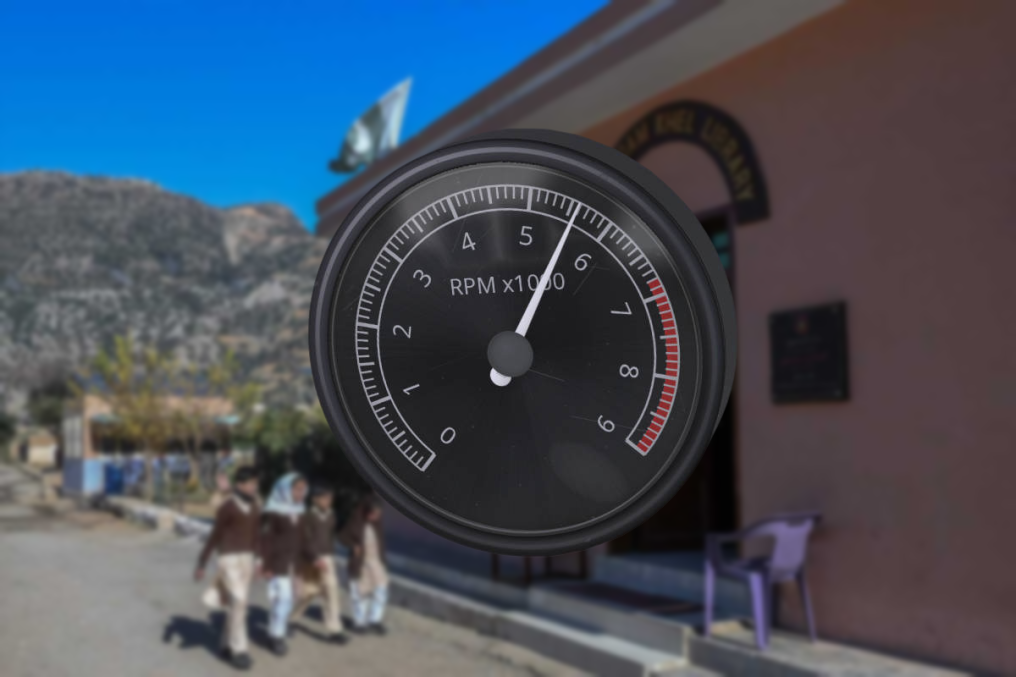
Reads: 5600rpm
